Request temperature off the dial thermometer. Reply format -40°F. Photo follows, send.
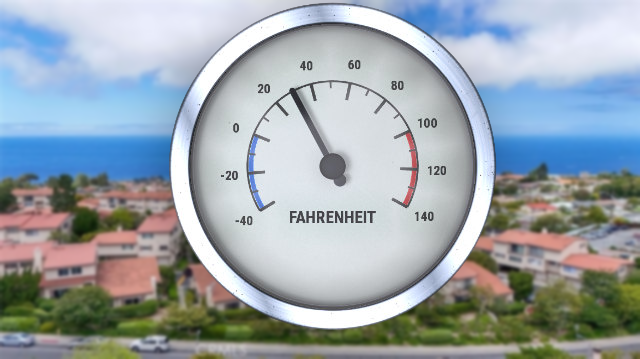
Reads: 30°F
